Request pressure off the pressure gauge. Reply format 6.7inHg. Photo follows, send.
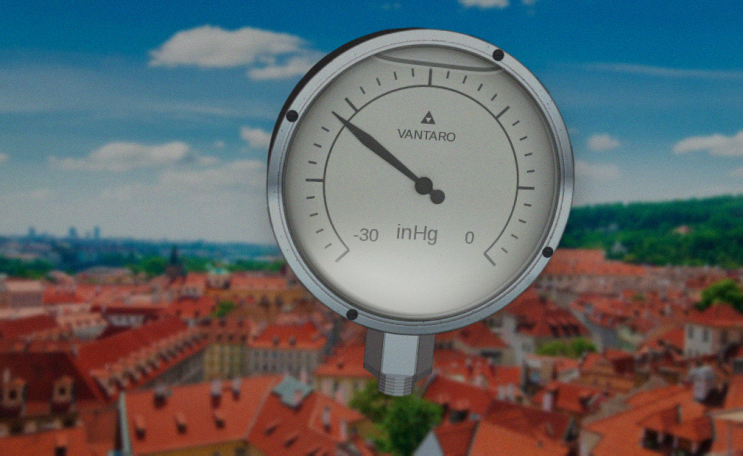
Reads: -21inHg
